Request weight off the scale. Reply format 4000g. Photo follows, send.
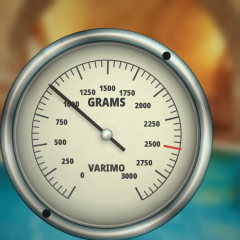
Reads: 1000g
